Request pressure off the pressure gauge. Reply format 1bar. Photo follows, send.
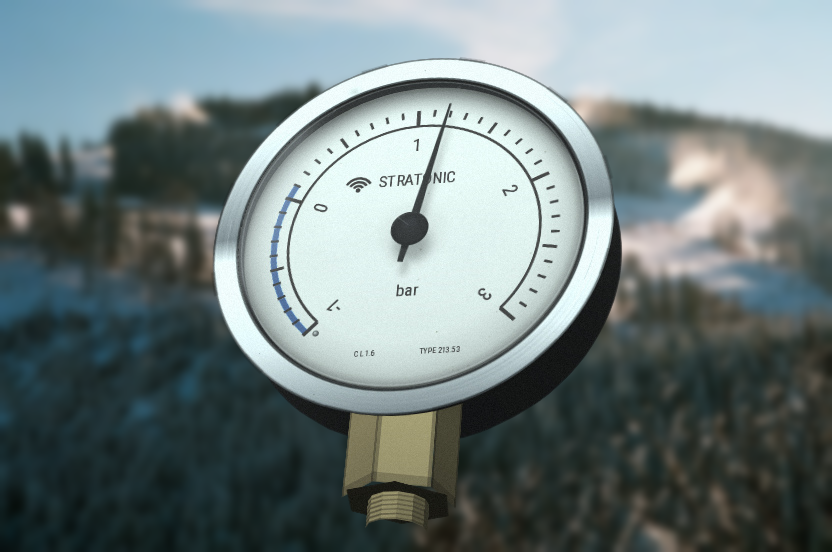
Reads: 1.2bar
